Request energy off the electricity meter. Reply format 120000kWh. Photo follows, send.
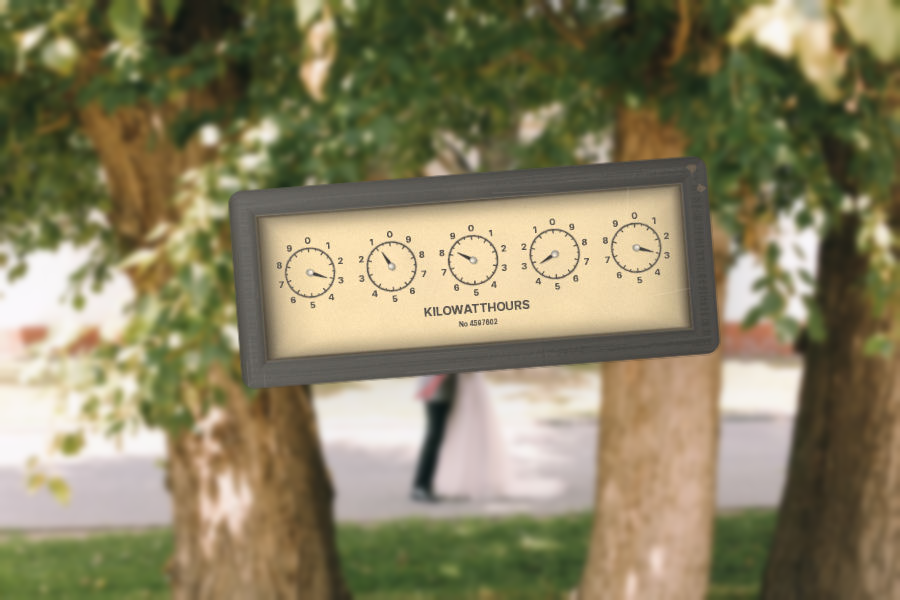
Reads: 30833kWh
